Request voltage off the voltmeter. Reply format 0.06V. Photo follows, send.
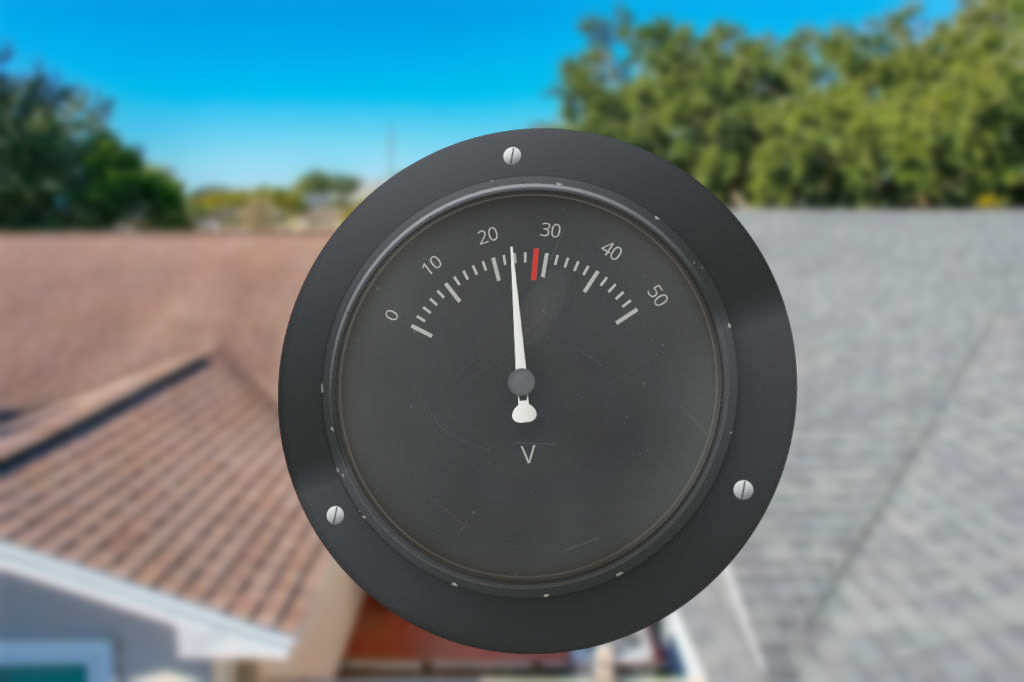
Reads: 24V
